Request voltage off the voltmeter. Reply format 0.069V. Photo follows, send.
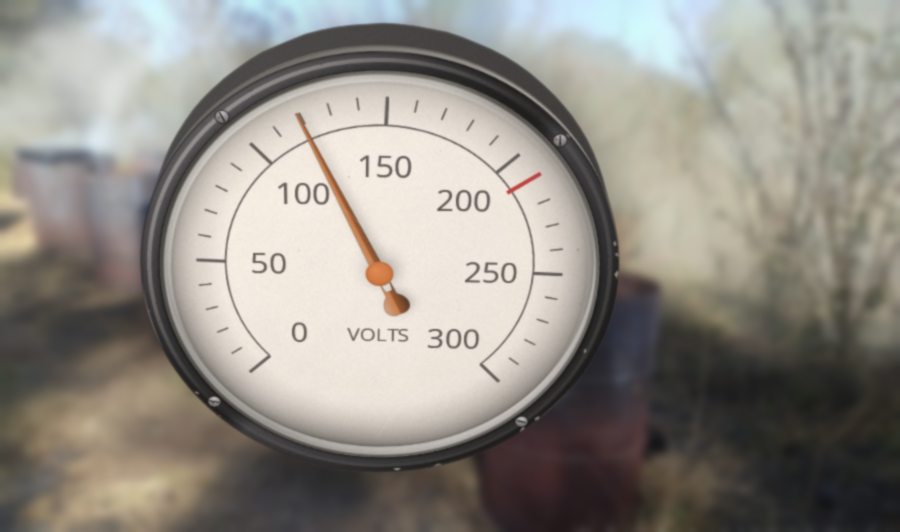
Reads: 120V
